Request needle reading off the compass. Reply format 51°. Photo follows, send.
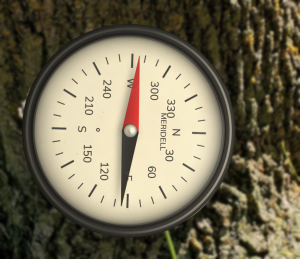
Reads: 275°
